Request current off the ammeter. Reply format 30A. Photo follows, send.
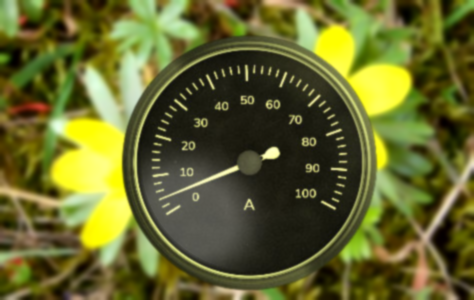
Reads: 4A
